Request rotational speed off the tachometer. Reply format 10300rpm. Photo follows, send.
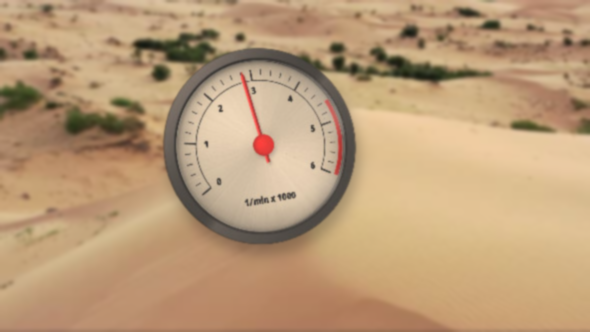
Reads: 2800rpm
